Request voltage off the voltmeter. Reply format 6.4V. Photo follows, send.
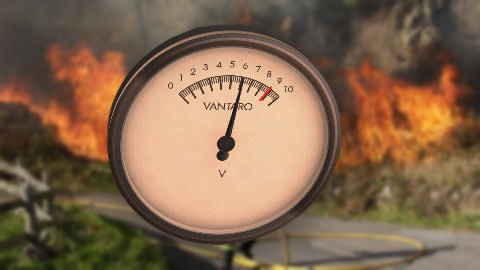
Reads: 6V
